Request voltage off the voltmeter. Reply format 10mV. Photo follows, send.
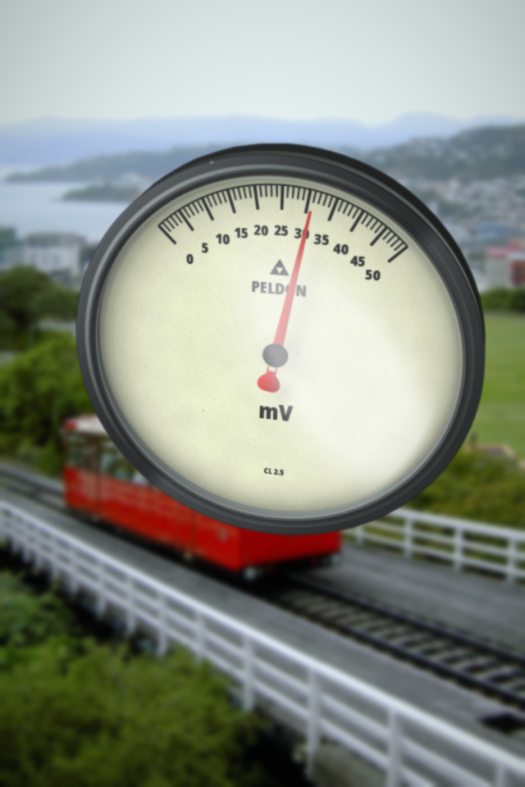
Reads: 31mV
